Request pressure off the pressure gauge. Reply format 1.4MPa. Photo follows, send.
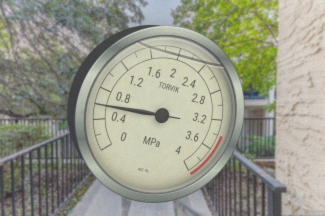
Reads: 0.6MPa
